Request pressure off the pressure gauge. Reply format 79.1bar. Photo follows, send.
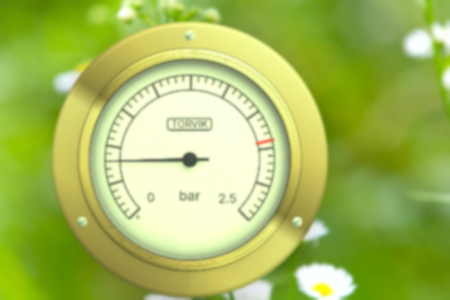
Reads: 0.4bar
